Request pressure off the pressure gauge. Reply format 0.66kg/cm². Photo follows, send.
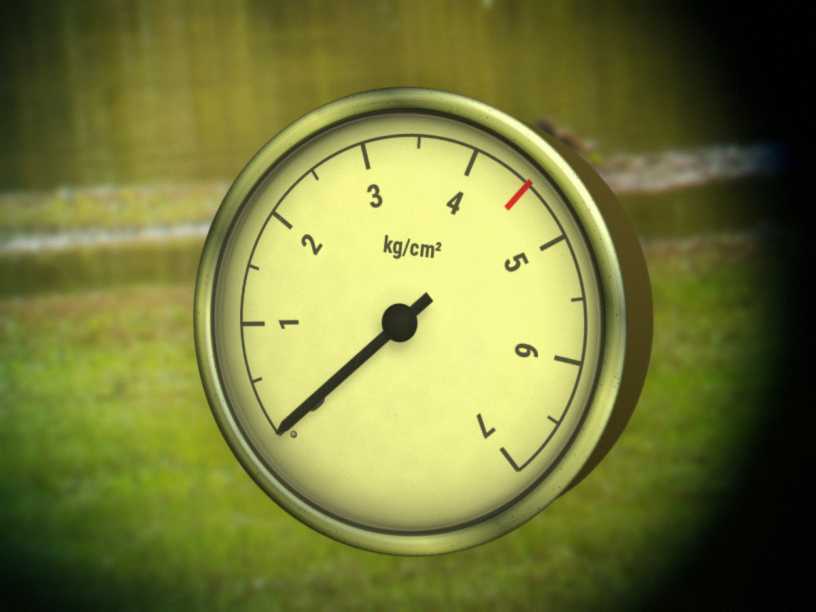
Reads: 0kg/cm²
